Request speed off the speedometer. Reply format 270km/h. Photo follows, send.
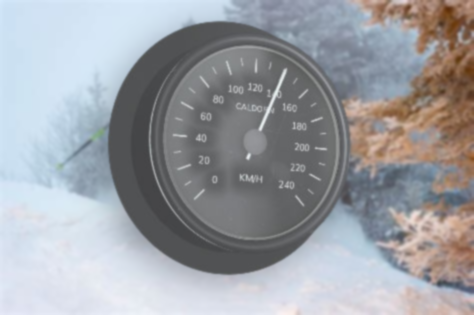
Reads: 140km/h
